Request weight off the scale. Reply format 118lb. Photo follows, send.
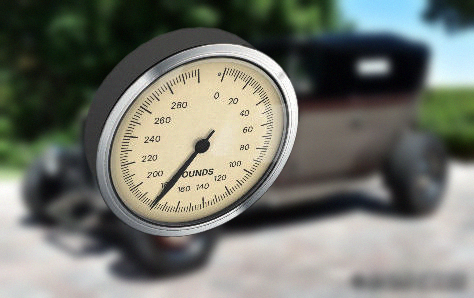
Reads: 180lb
